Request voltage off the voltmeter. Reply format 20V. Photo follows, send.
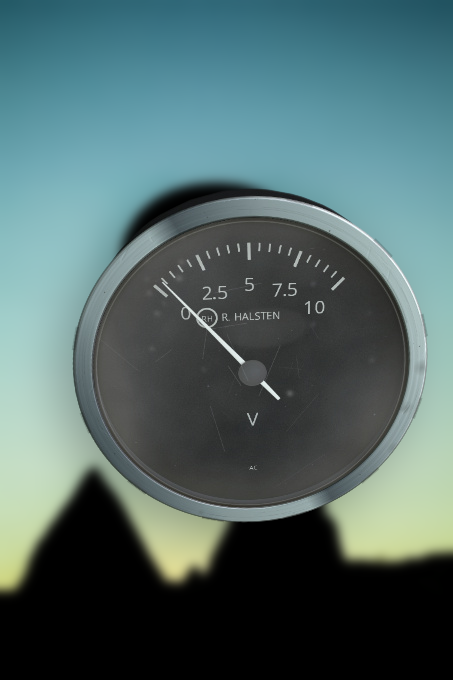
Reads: 0.5V
